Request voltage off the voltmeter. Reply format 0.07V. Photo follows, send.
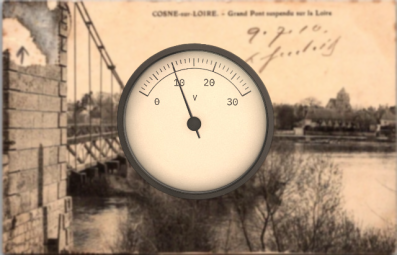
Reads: 10V
